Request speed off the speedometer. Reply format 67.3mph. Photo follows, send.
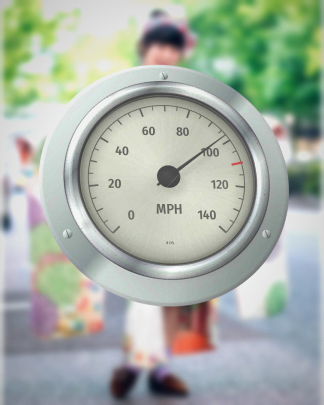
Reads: 97.5mph
